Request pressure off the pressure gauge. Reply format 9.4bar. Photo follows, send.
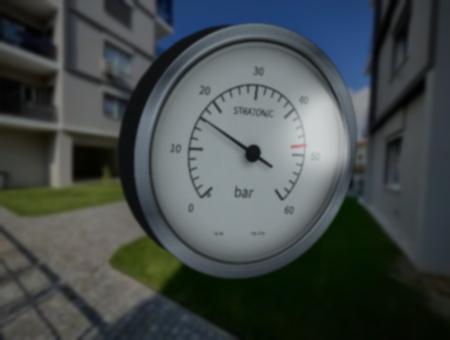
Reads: 16bar
